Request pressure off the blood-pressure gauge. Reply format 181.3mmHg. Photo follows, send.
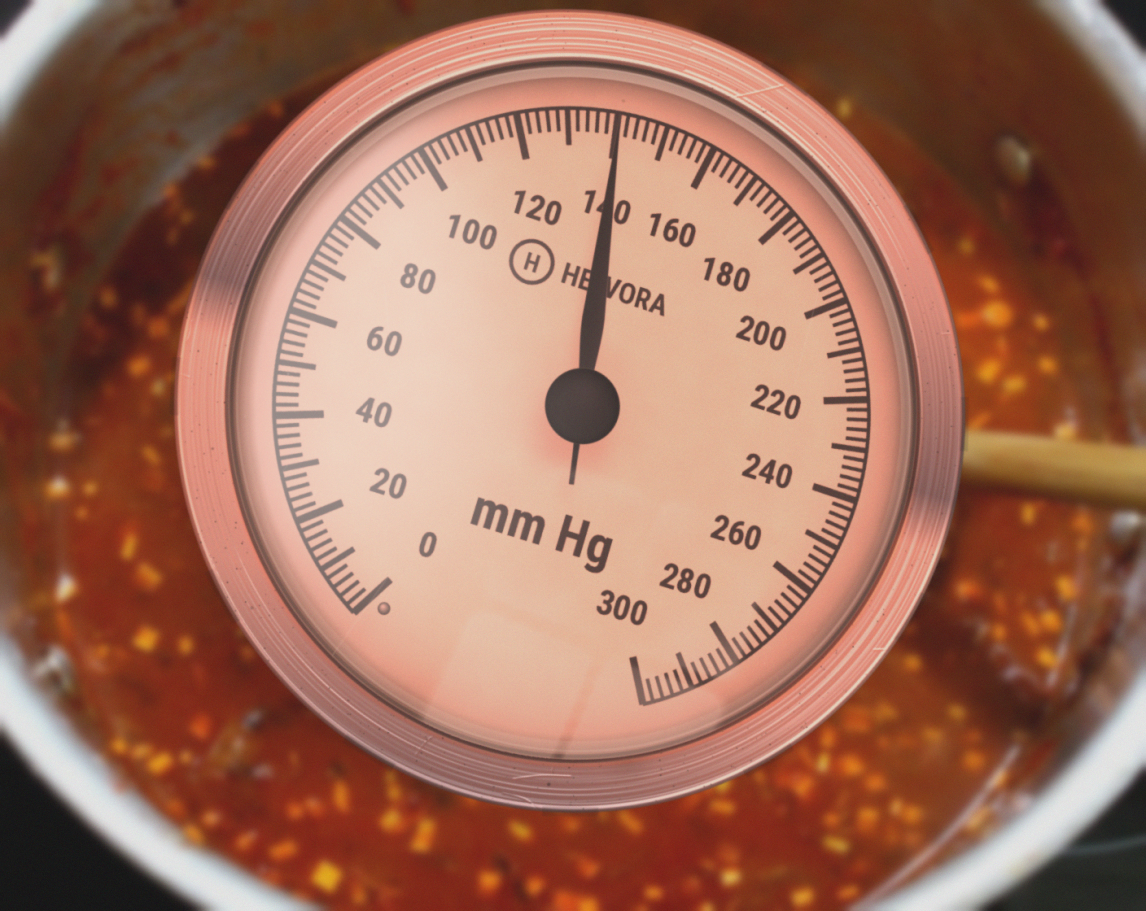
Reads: 140mmHg
